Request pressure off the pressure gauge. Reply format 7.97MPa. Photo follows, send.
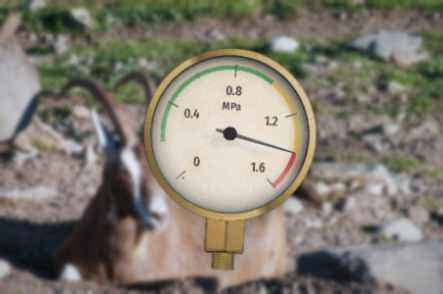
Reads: 1.4MPa
